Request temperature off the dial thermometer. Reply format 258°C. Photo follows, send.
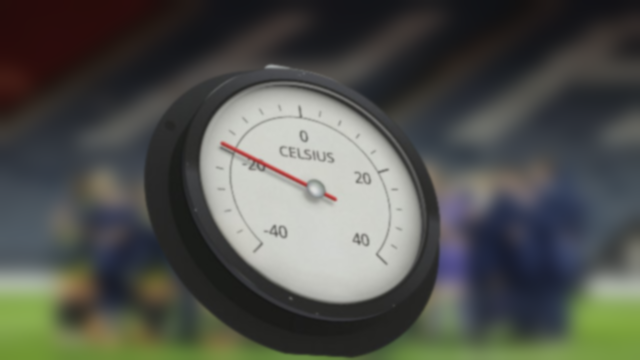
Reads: -20°C
